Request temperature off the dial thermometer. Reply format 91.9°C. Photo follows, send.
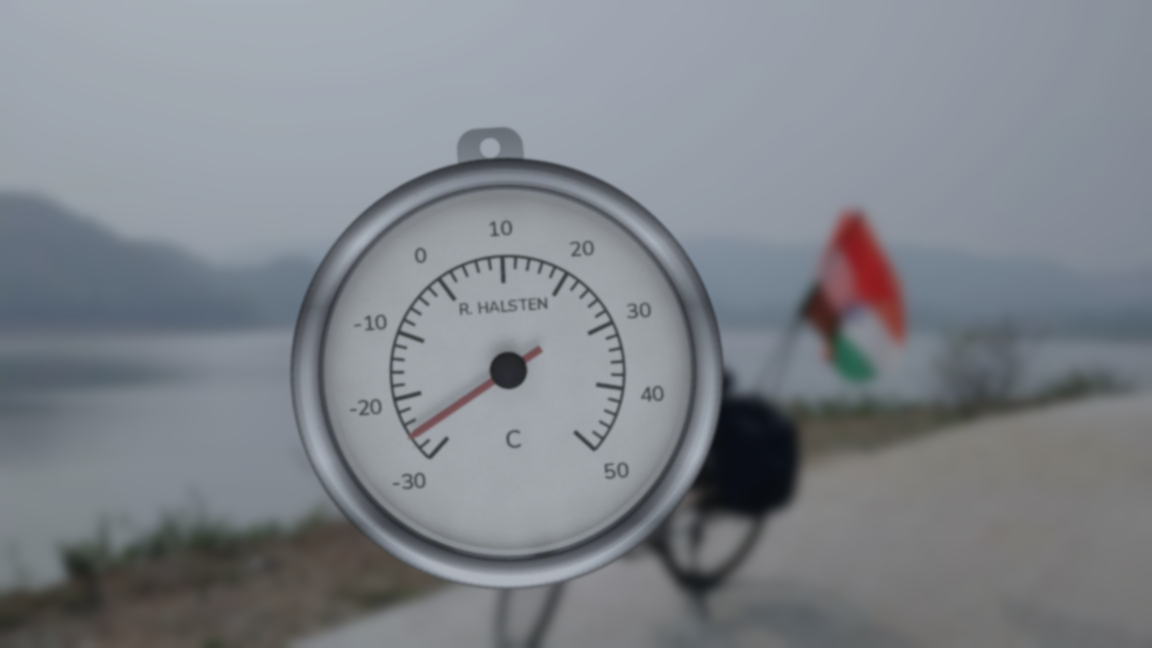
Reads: -26°C
